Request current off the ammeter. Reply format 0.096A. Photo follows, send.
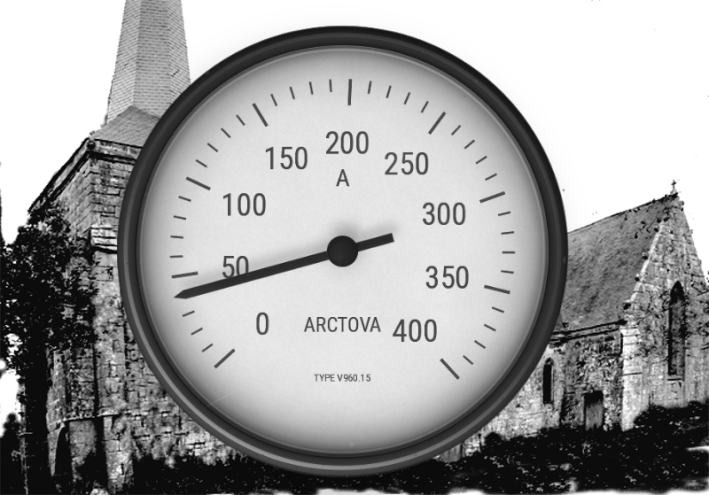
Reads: 40A
